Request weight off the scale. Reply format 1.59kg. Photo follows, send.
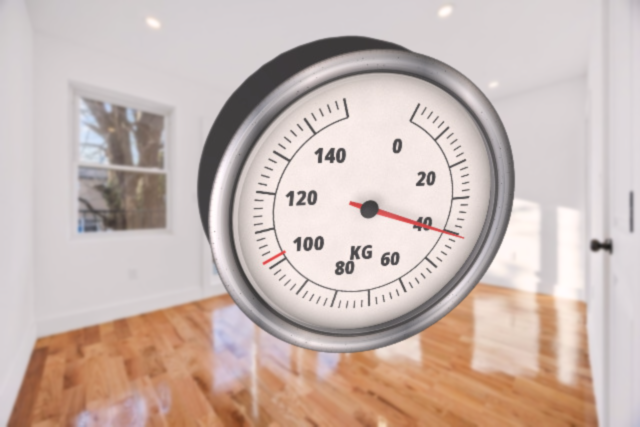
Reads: 40kg
